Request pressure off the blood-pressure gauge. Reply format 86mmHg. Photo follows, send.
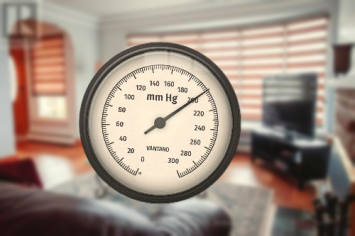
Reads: 200mmHg
